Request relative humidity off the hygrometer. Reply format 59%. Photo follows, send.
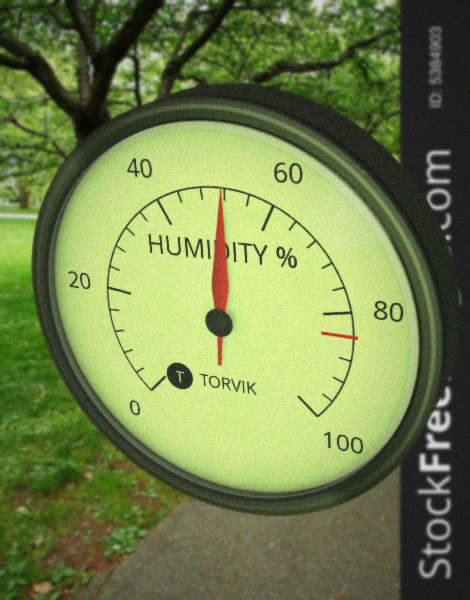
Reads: 52%
